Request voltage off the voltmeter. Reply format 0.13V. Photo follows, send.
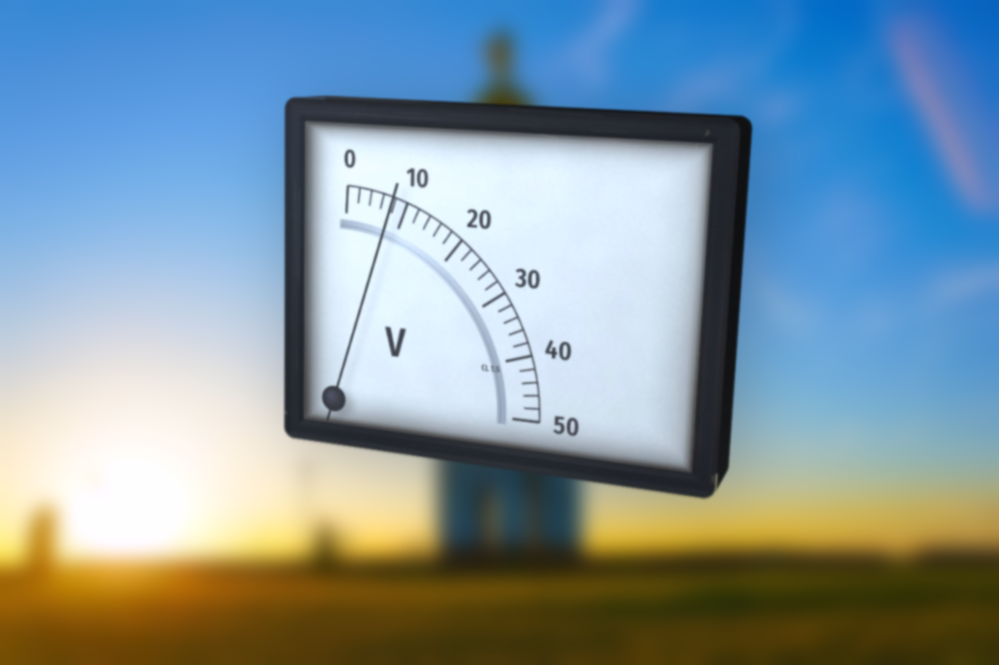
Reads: 8V
